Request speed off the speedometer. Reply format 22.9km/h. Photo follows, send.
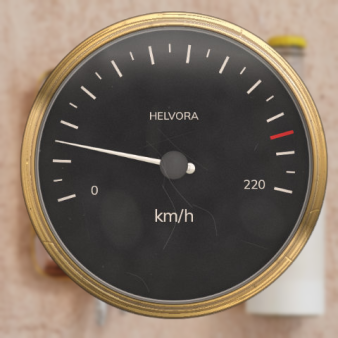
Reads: 30km/h
